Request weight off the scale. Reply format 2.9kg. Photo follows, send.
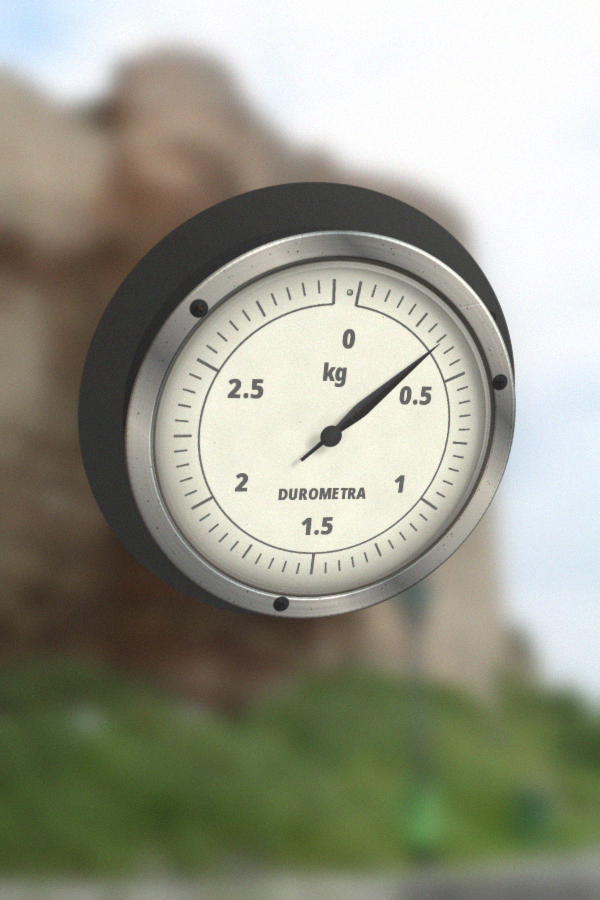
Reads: 0.35kg
